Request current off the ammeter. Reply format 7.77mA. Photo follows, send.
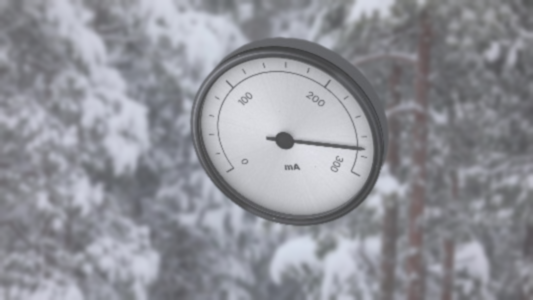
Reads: 270mA
